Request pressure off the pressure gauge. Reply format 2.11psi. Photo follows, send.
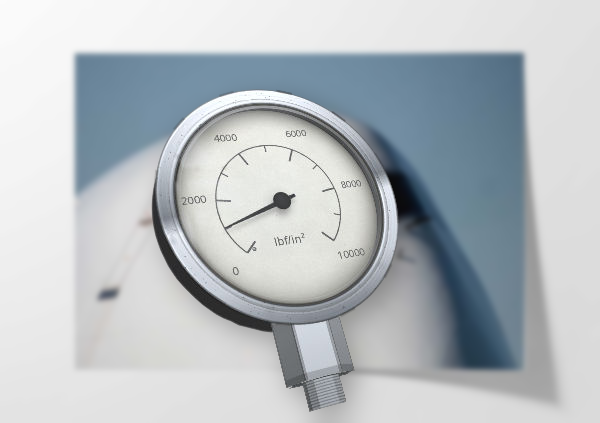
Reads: 1000psi
